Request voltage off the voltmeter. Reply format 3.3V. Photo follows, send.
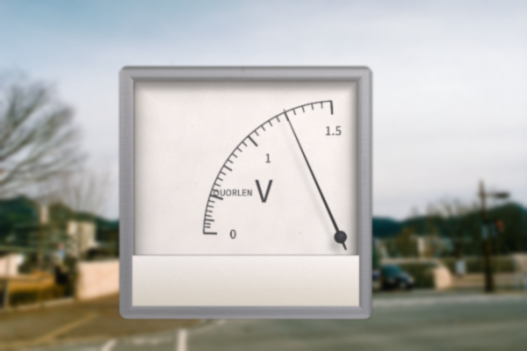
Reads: 1.25V
